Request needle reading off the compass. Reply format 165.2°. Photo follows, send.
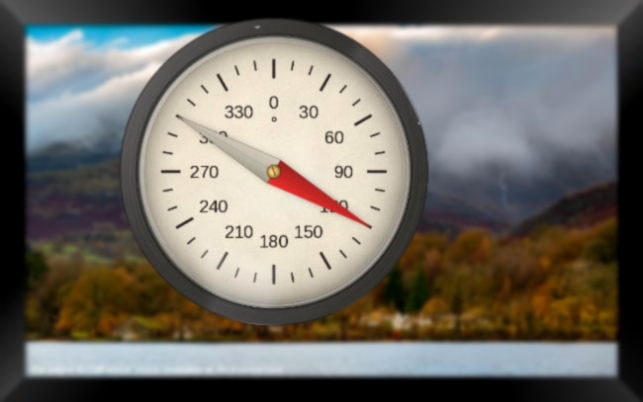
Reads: 120°
